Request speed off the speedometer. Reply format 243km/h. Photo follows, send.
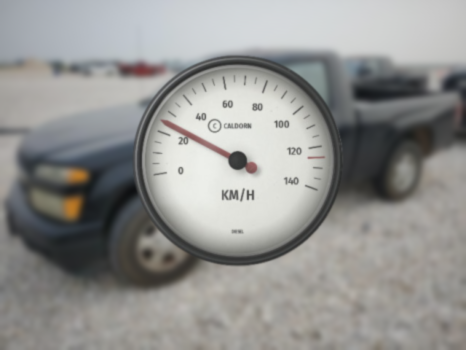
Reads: 25km/h
